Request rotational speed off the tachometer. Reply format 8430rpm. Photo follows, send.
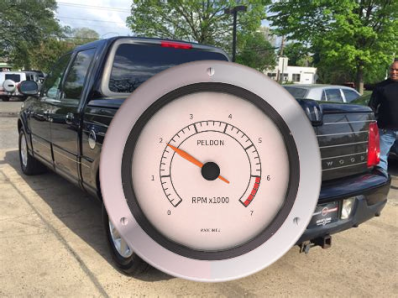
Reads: 2000rpm
